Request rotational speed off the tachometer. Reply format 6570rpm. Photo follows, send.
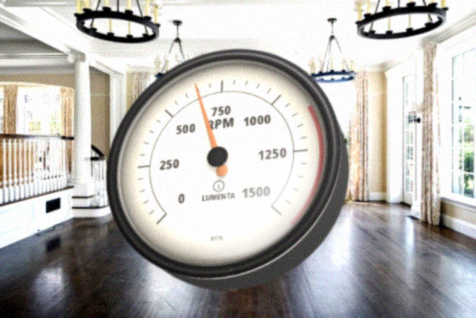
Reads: 650rpm
